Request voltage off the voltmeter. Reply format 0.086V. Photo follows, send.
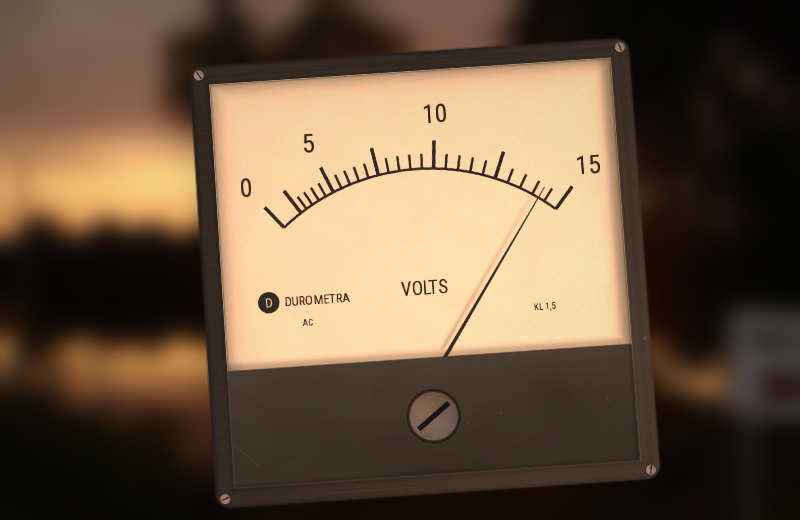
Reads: 14.25V
